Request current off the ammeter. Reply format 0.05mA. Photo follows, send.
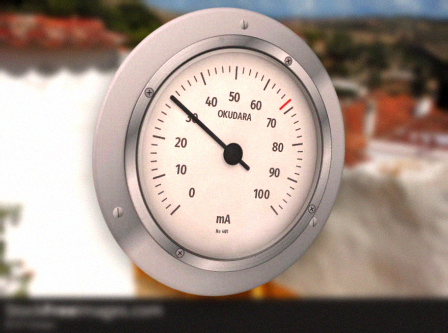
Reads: 30mA
